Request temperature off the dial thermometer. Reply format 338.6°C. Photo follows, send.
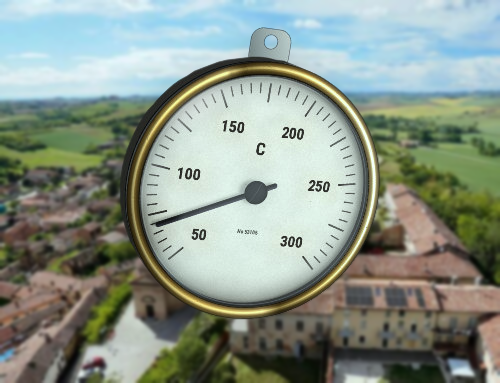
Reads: 70°C
